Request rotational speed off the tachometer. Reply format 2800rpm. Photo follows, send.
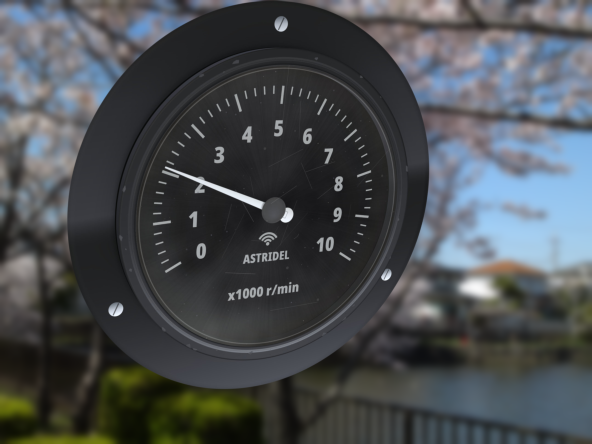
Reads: 2100rpm
